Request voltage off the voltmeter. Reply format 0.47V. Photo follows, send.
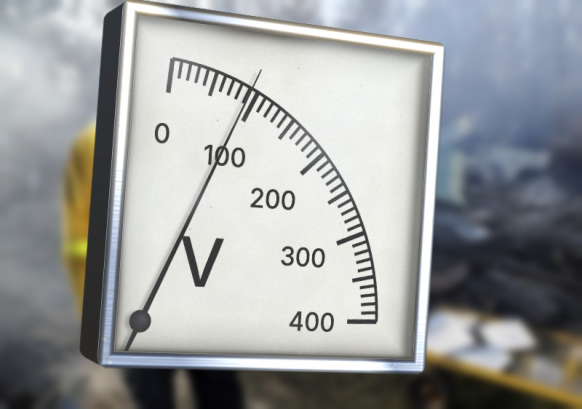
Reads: 90V
